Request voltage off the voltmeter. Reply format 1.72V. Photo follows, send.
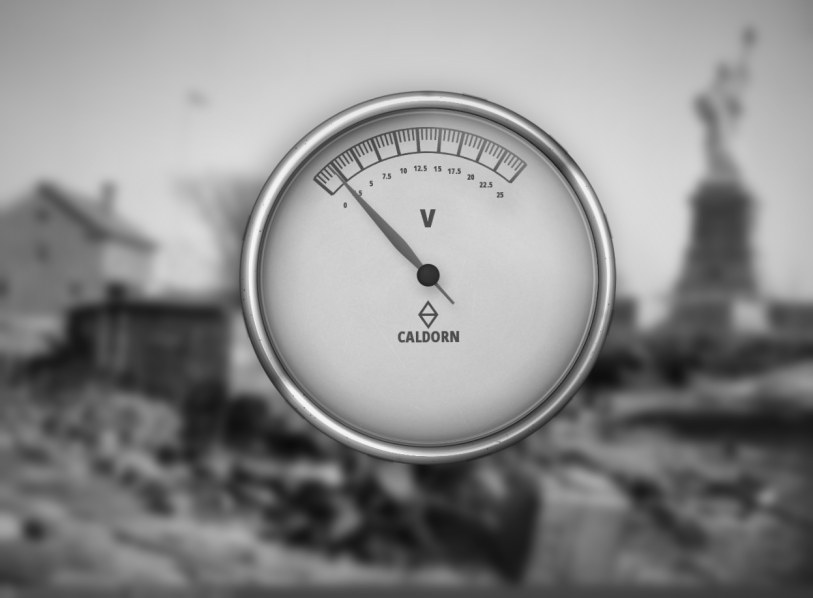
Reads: 2V
